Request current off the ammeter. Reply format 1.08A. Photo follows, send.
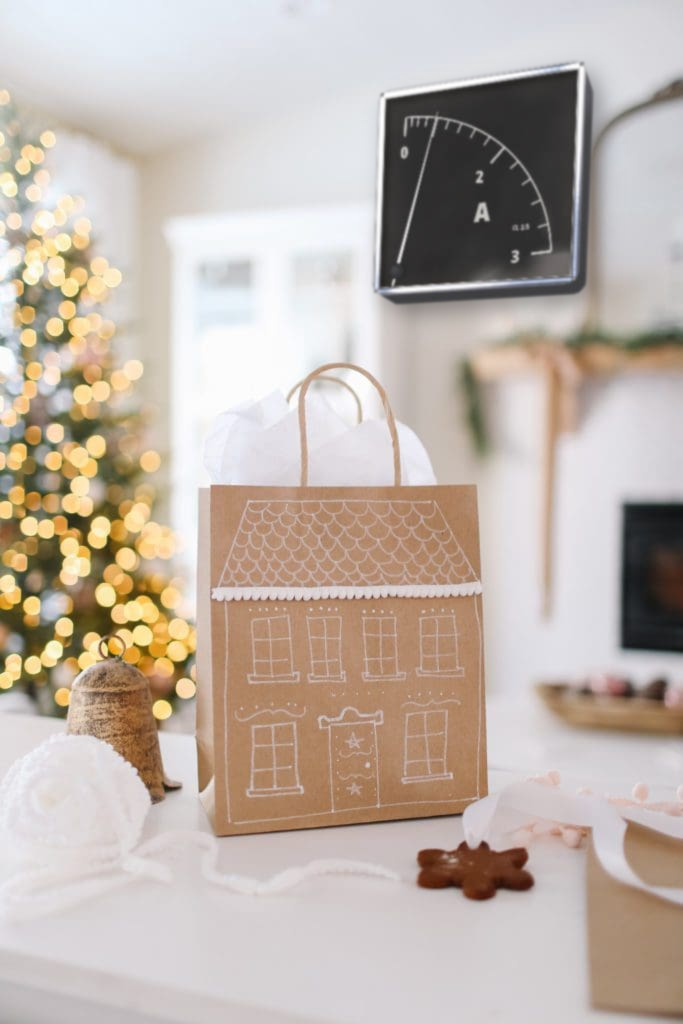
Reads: 1A
